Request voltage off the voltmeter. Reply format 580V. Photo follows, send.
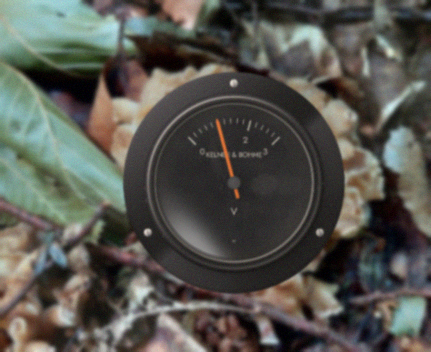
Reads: 1V
